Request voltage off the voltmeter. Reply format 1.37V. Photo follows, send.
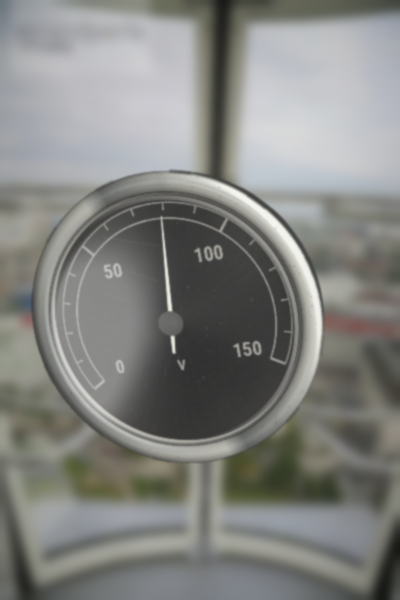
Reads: 80V
